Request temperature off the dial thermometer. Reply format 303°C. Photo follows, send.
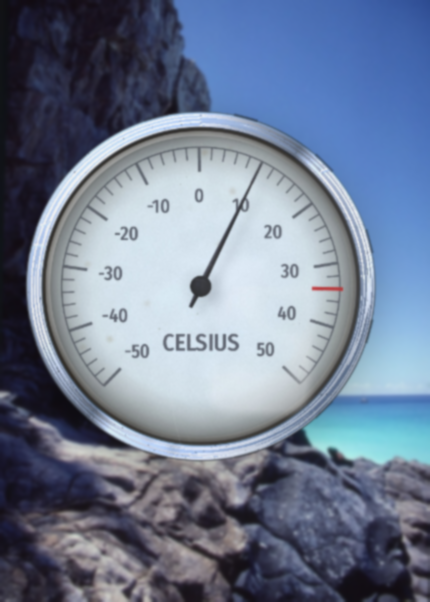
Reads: 10°C
